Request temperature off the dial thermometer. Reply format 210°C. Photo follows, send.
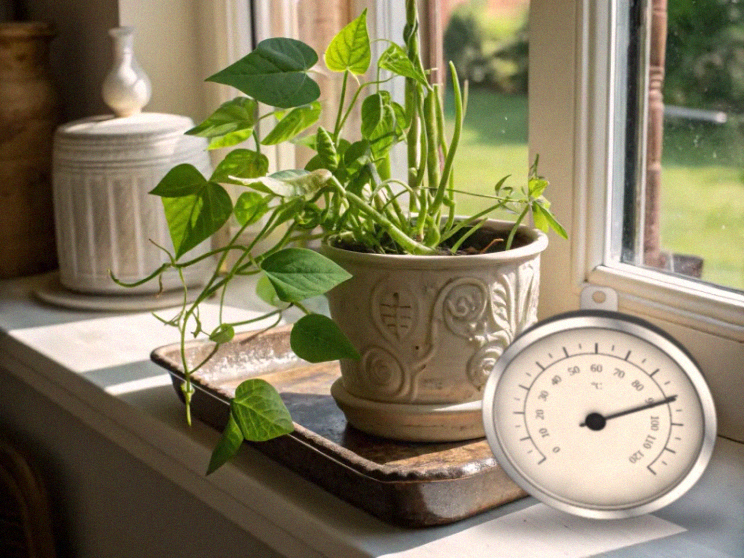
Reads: 90°C
